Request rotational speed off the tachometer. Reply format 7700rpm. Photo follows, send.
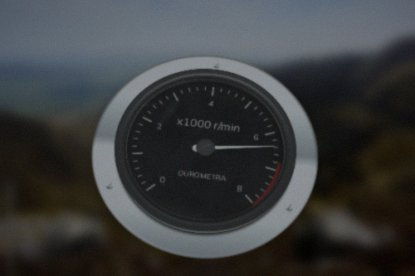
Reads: 6400rpm
